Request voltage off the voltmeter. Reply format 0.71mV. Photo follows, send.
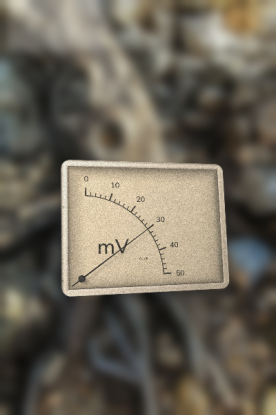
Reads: 30mV
